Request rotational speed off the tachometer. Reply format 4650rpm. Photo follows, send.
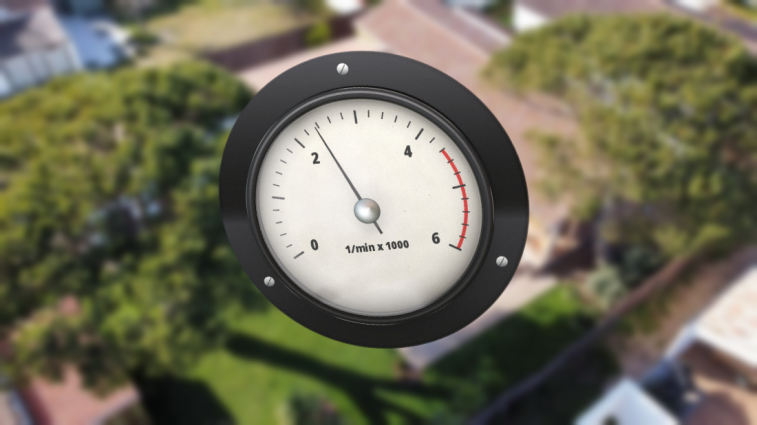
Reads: 2400rpm
